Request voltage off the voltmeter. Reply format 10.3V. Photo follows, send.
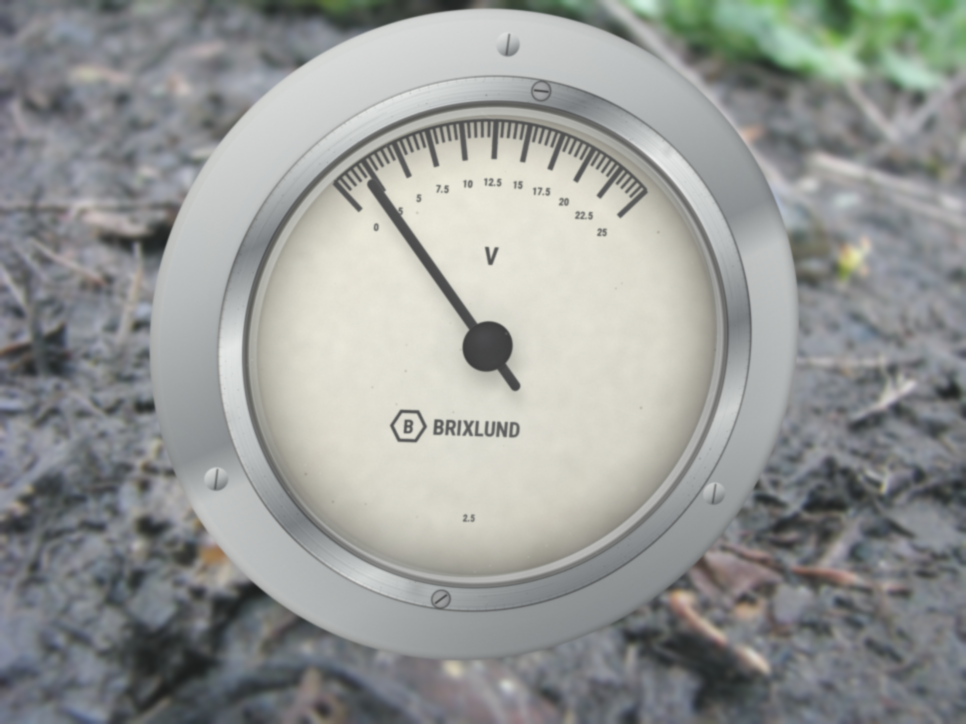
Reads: 2V
